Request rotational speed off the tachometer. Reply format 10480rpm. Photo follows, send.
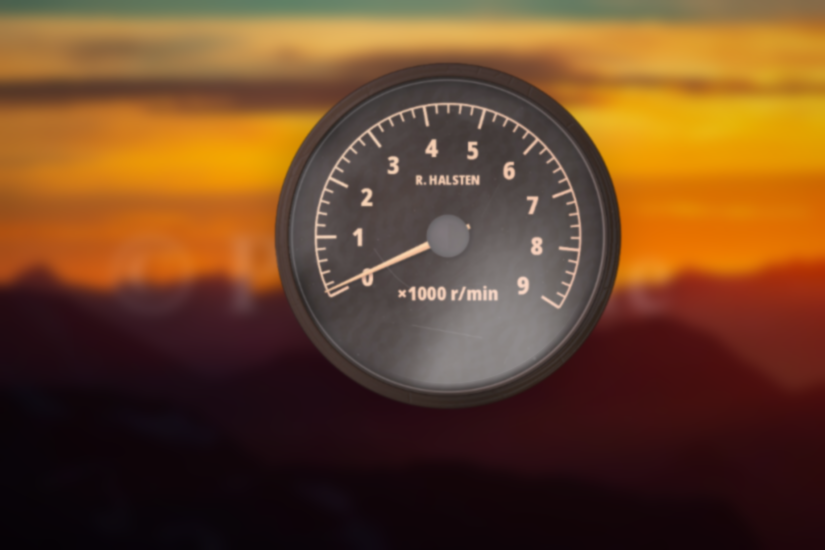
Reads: 100rpm
